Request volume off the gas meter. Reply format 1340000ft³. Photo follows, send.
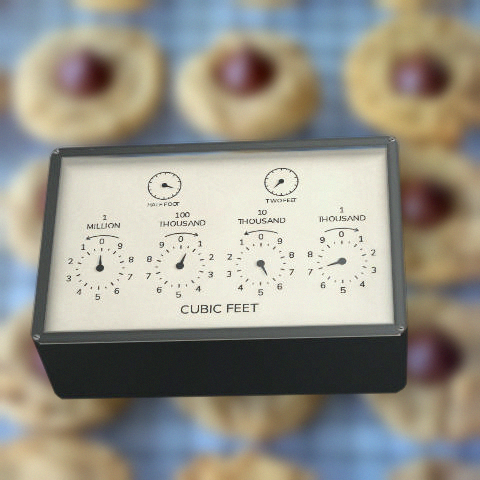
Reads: 5700ft³
